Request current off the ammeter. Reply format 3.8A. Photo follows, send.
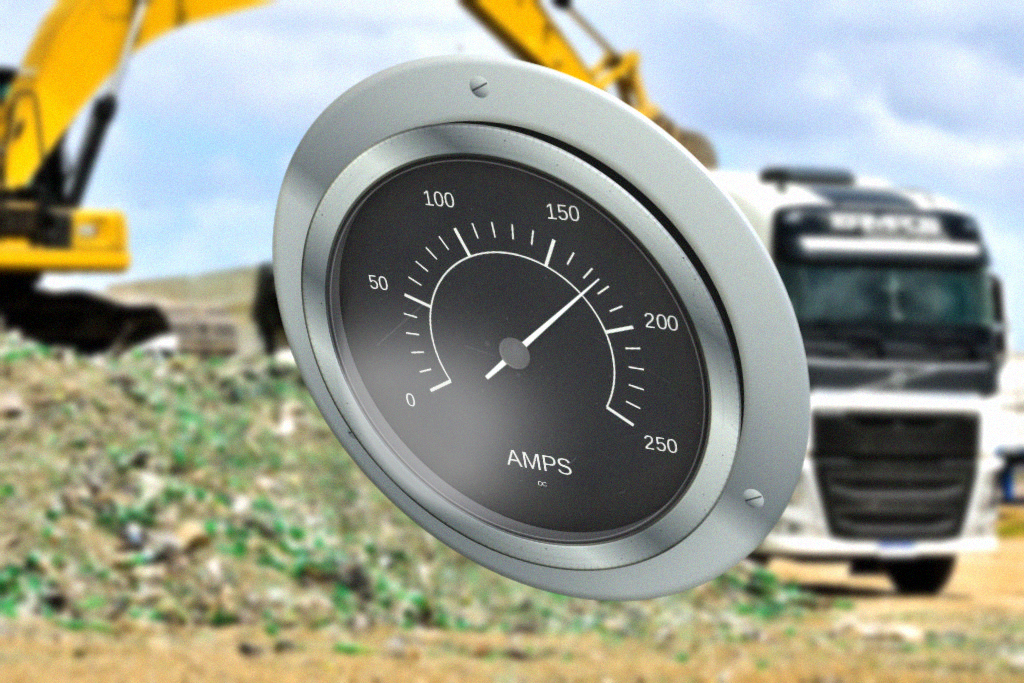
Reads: 175A
